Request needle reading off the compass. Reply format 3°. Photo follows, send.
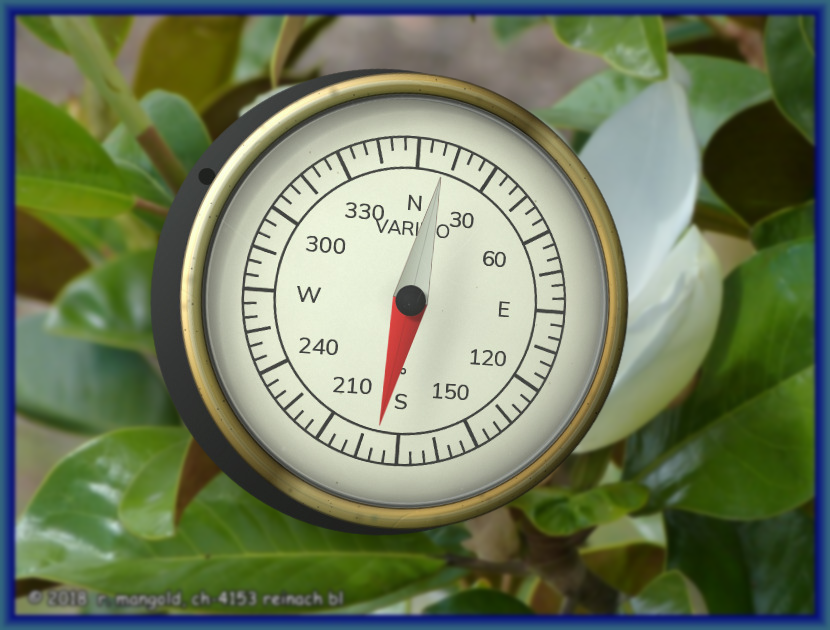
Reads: 190°
